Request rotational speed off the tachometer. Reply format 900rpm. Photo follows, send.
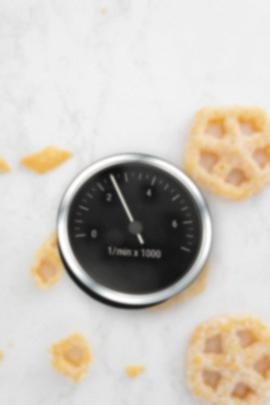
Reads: 2500rpm
